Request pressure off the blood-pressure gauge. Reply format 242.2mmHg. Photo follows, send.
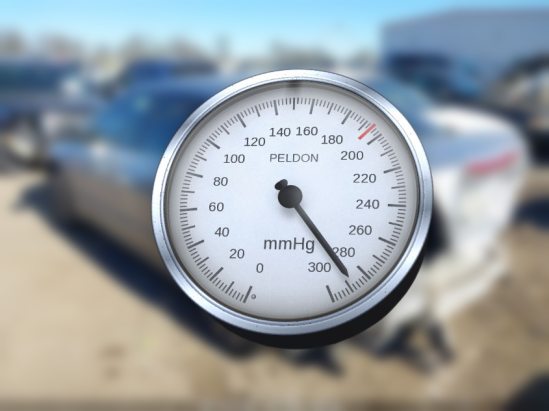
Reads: 288mmHg
